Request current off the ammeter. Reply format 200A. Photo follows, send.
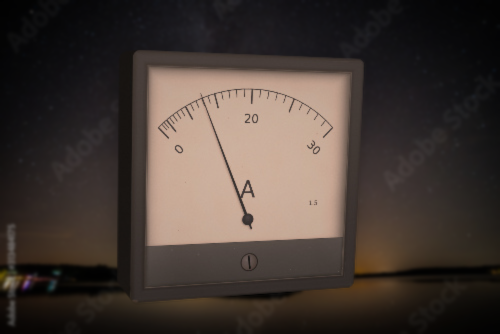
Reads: 13A
